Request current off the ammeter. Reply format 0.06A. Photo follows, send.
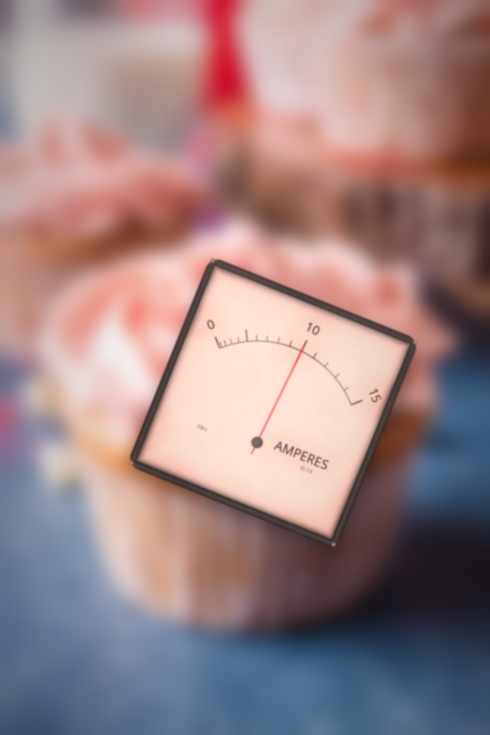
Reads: 10A
